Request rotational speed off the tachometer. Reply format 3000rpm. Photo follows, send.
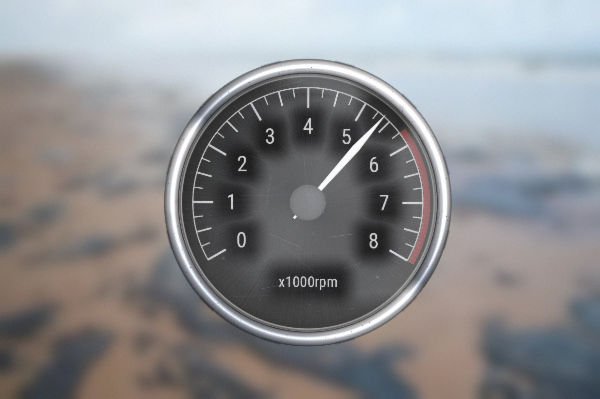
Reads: 5375rpm
